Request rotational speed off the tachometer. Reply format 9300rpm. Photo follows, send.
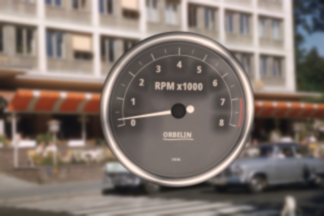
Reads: 250rpm
